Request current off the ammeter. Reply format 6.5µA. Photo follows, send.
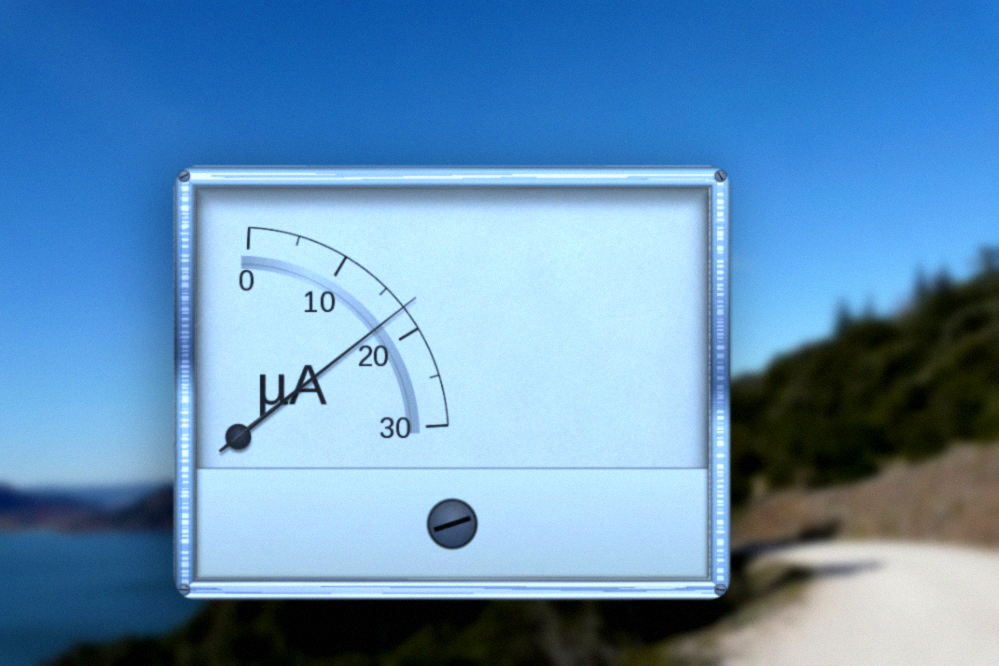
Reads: 17.5µA
